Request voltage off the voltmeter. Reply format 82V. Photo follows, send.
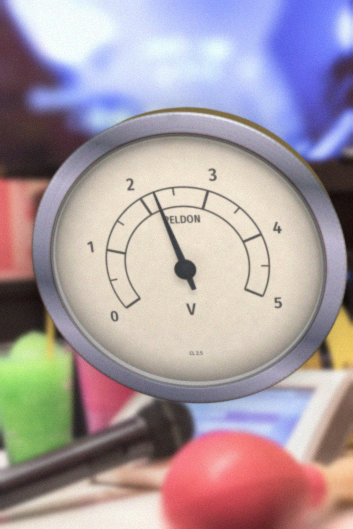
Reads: 2.25V
